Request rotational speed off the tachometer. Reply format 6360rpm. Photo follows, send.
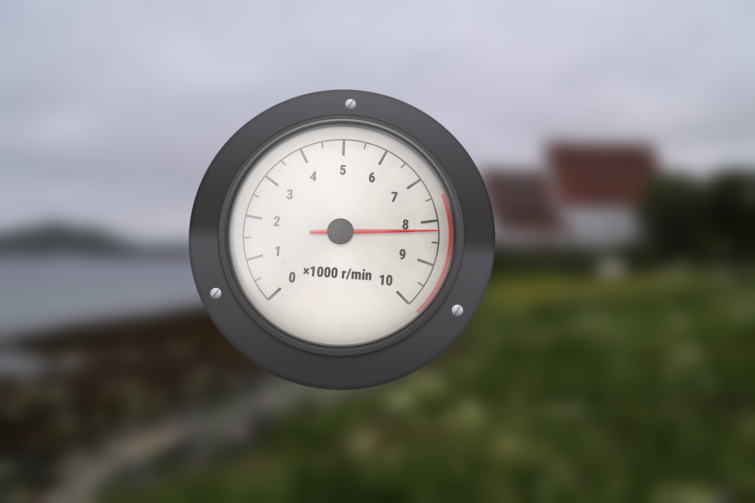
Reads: 8250rpm
